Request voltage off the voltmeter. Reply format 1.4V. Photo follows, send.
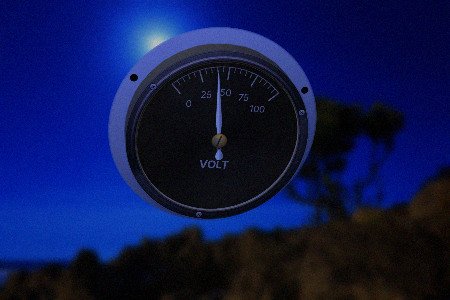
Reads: 40V
